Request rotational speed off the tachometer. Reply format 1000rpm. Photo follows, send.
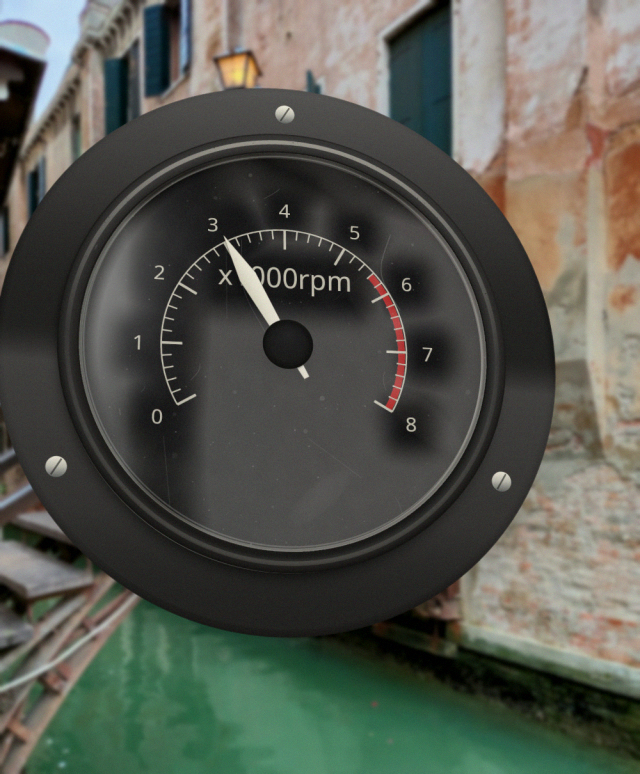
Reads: 3000rpm
